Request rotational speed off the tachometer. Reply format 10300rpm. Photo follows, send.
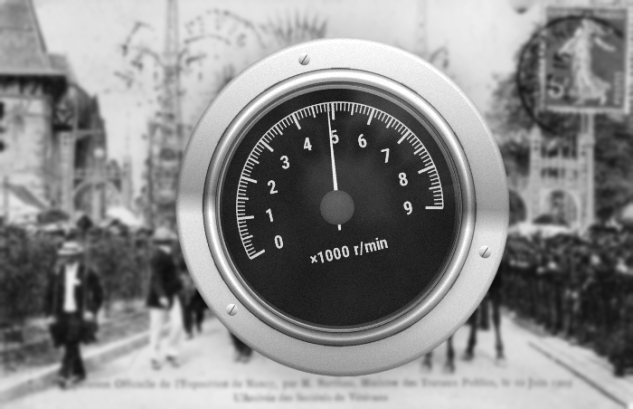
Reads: 4900rpm
